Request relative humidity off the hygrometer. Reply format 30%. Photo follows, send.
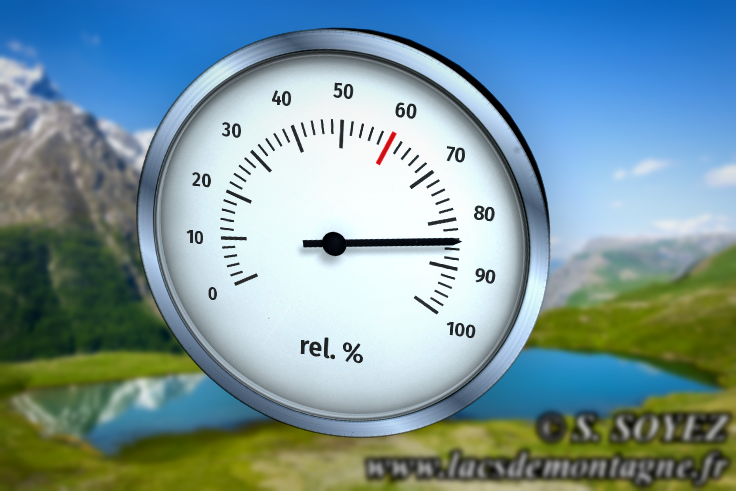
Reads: 84%
